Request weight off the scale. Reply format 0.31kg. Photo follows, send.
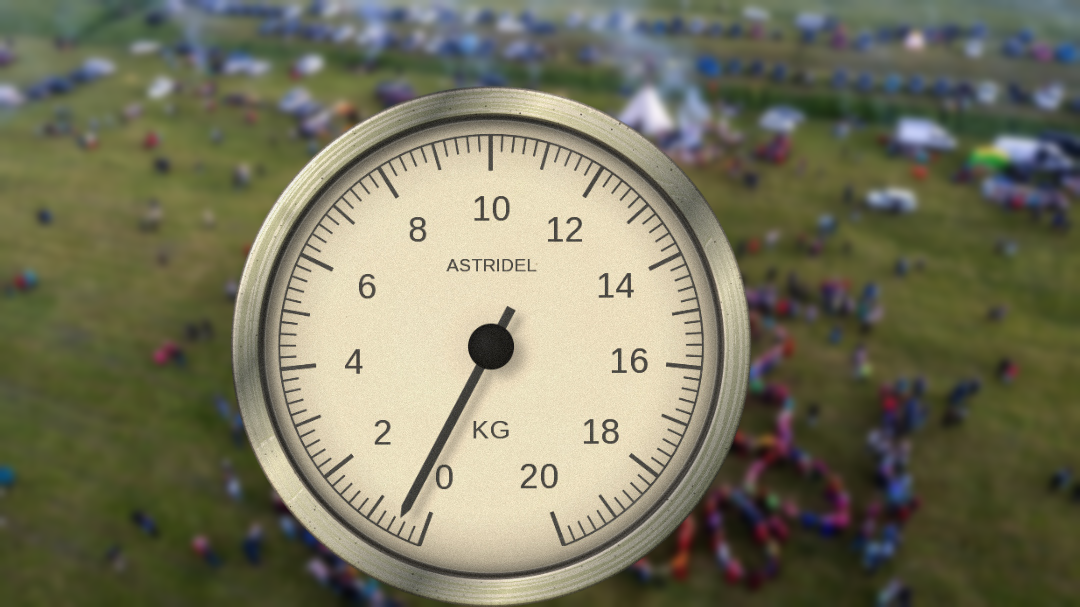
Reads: 0.5kg
